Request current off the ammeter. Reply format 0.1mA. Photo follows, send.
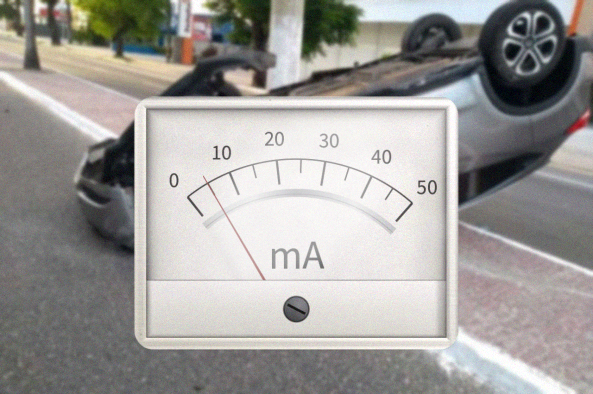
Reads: 5mA
